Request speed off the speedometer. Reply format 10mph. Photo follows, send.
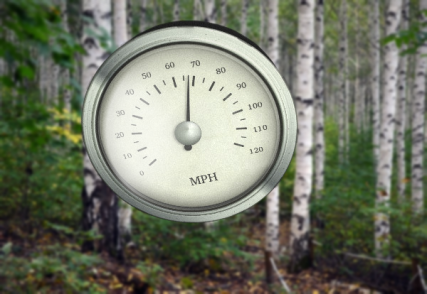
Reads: 67.5mph
